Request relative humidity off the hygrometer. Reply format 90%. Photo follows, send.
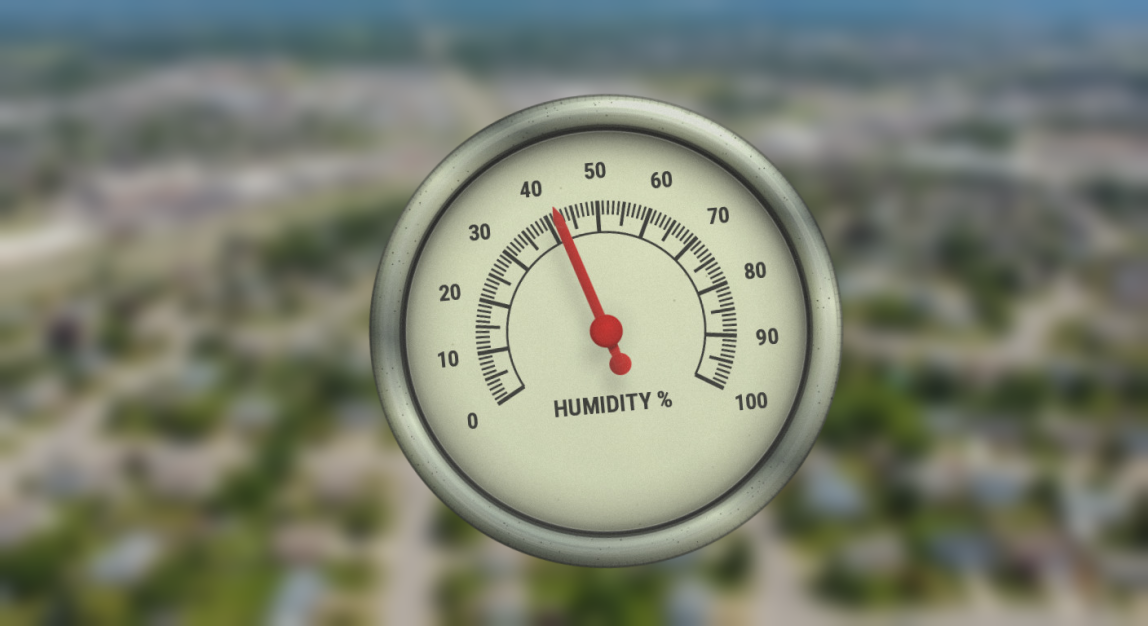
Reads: 42%
